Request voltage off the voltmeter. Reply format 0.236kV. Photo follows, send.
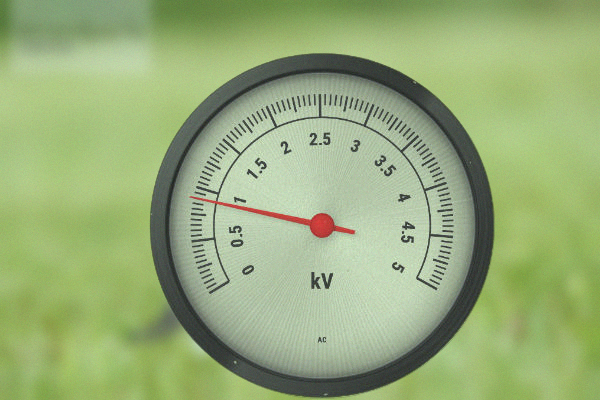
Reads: 0.9kV
